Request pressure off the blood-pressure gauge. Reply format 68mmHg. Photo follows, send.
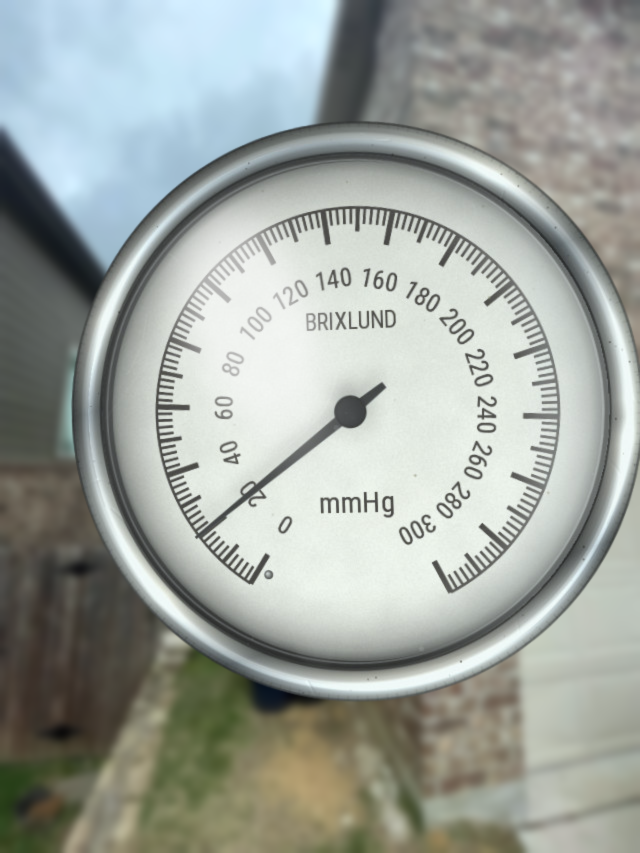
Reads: 20mmHg
